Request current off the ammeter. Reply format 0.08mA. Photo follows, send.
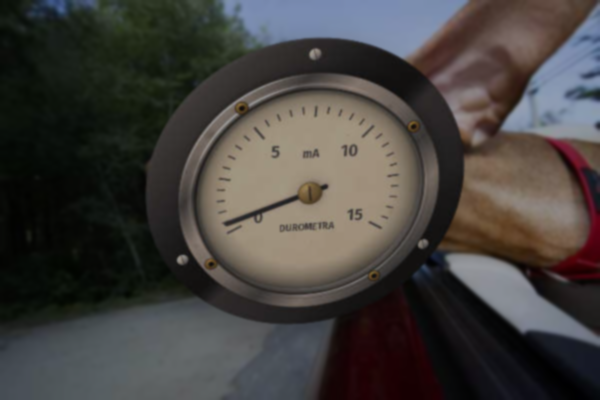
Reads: 0.5mA
